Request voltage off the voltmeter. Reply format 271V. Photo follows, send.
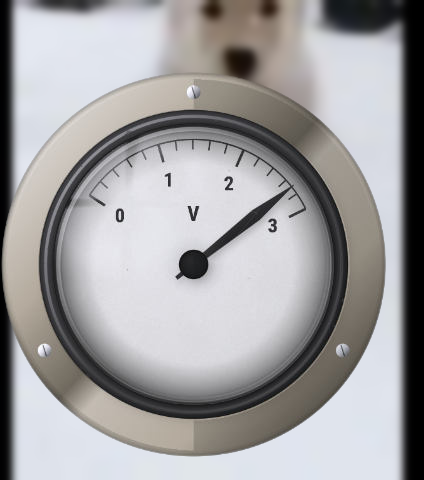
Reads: 2.7V
